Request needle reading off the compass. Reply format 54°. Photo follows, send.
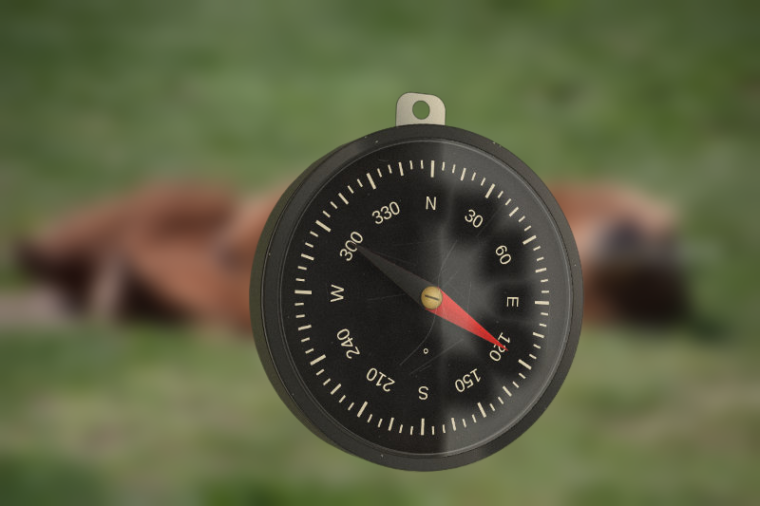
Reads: 120°
